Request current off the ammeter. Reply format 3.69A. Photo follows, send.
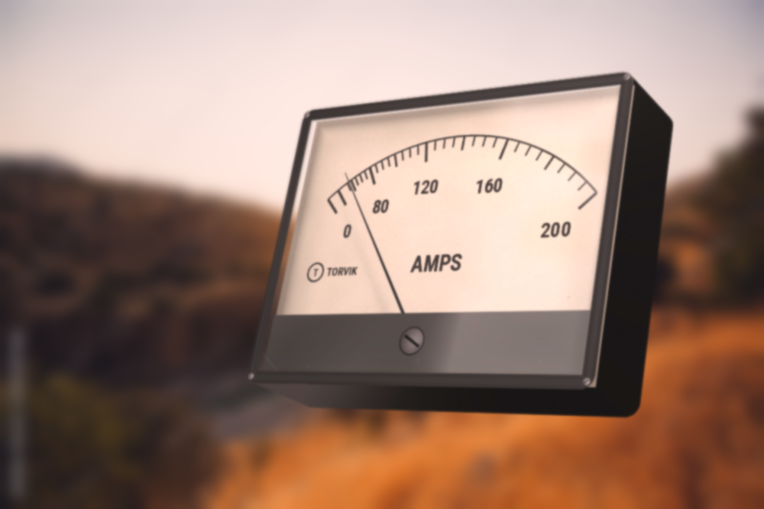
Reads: 60A
